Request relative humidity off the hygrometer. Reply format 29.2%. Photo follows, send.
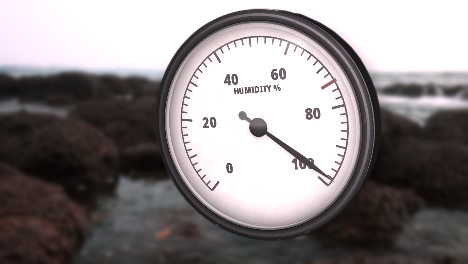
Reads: 98%
